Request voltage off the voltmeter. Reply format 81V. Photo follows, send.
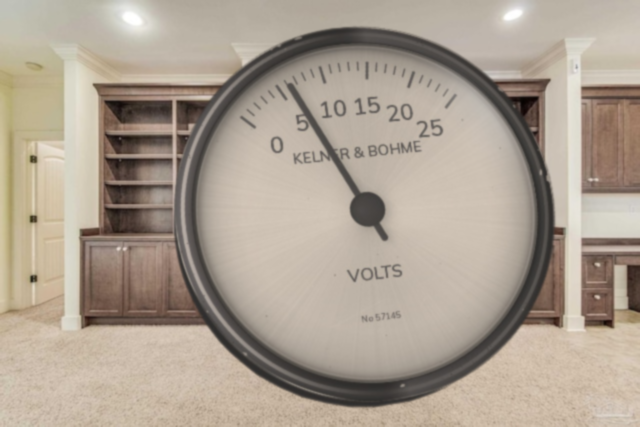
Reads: 6V
